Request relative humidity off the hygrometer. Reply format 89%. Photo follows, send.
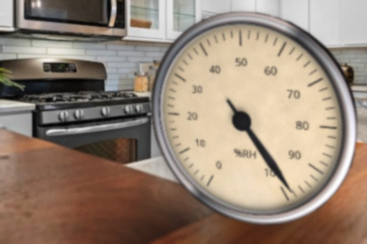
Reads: 98%
